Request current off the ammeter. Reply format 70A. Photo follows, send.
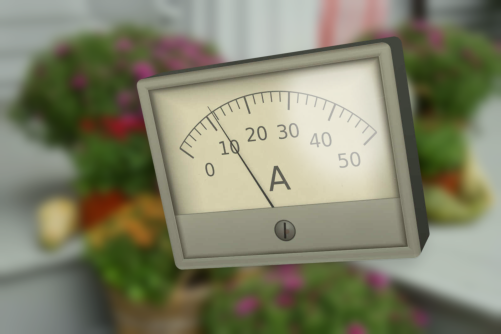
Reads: 12A
